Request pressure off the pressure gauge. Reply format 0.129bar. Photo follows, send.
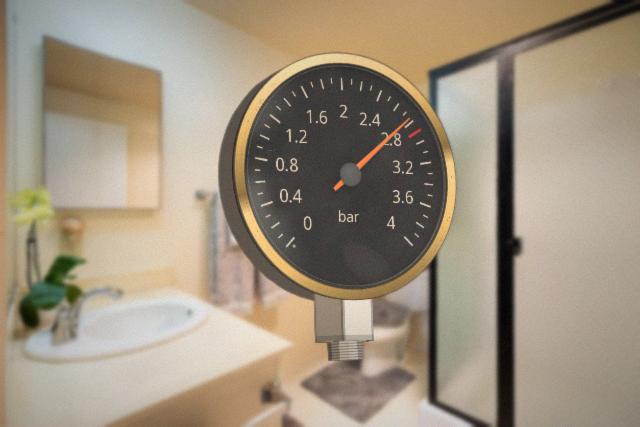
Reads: 2.75bar
